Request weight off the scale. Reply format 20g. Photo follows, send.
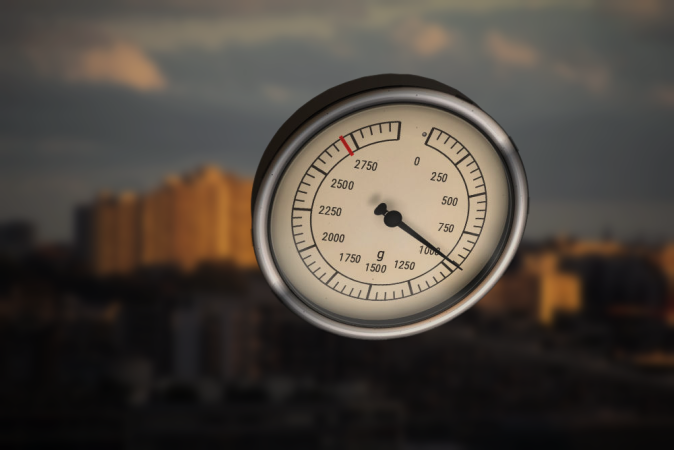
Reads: 950g
